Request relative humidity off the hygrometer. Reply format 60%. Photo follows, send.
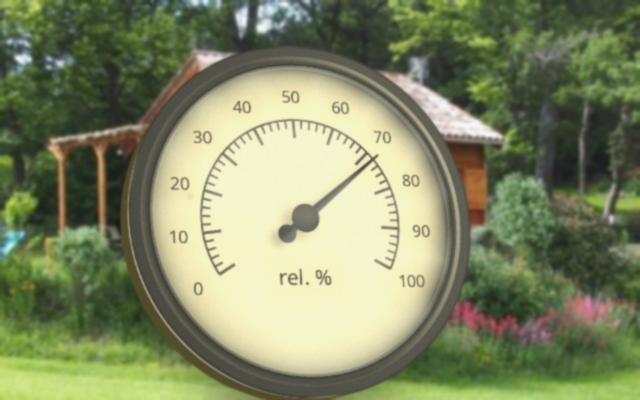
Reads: 72%
